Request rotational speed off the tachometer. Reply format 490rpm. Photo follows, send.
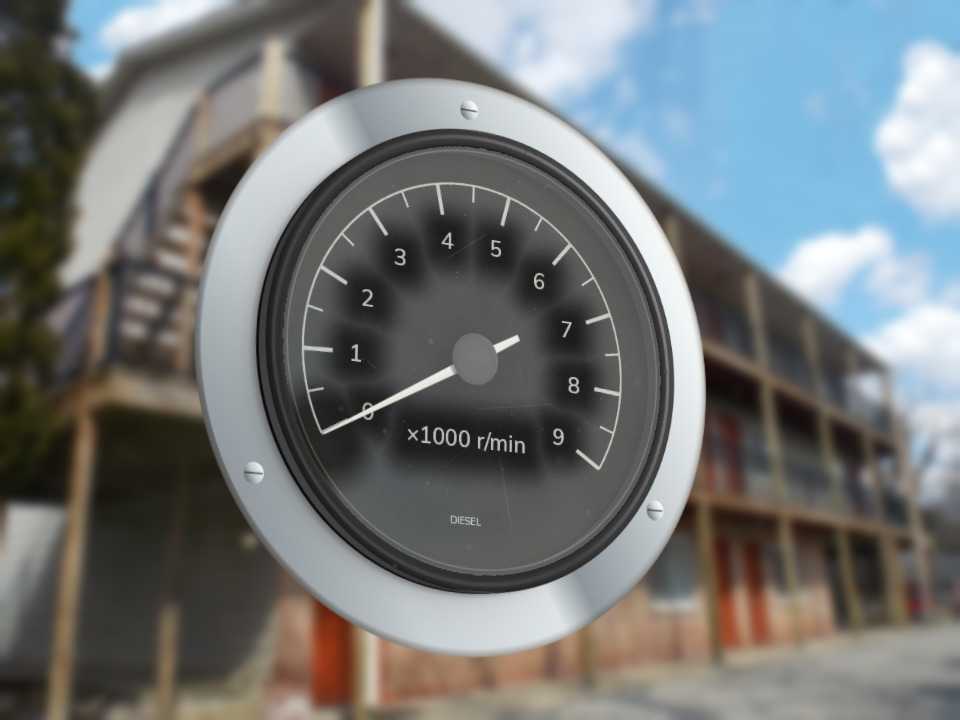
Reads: 0rpm
